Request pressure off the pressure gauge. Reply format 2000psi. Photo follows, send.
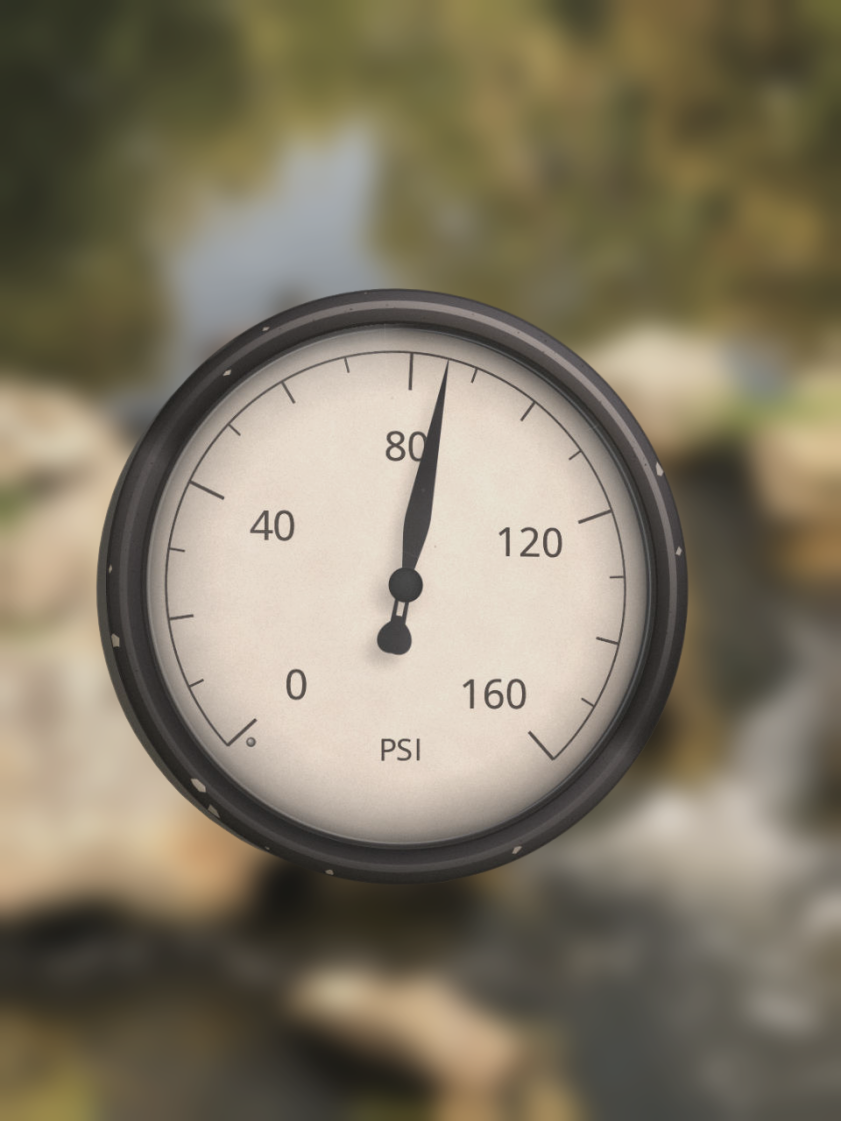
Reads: 85psi
